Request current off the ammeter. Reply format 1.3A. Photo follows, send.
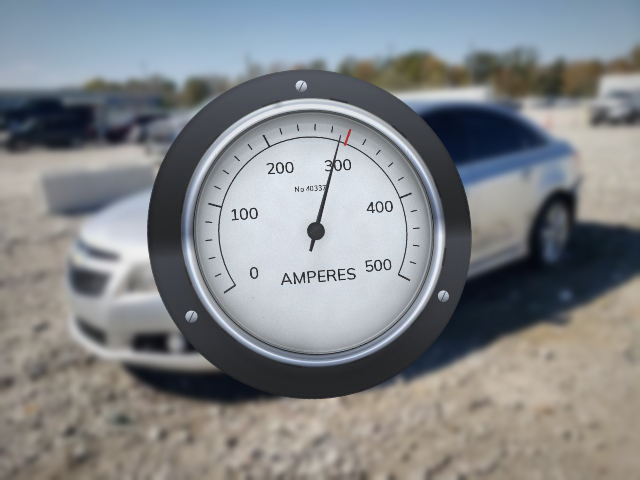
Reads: 290A
